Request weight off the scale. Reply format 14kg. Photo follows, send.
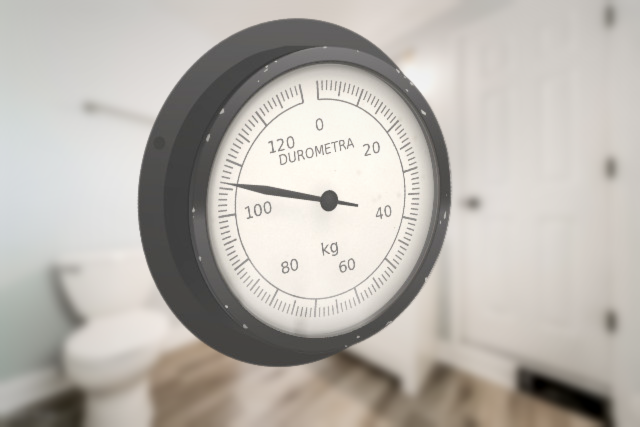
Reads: 106kg
